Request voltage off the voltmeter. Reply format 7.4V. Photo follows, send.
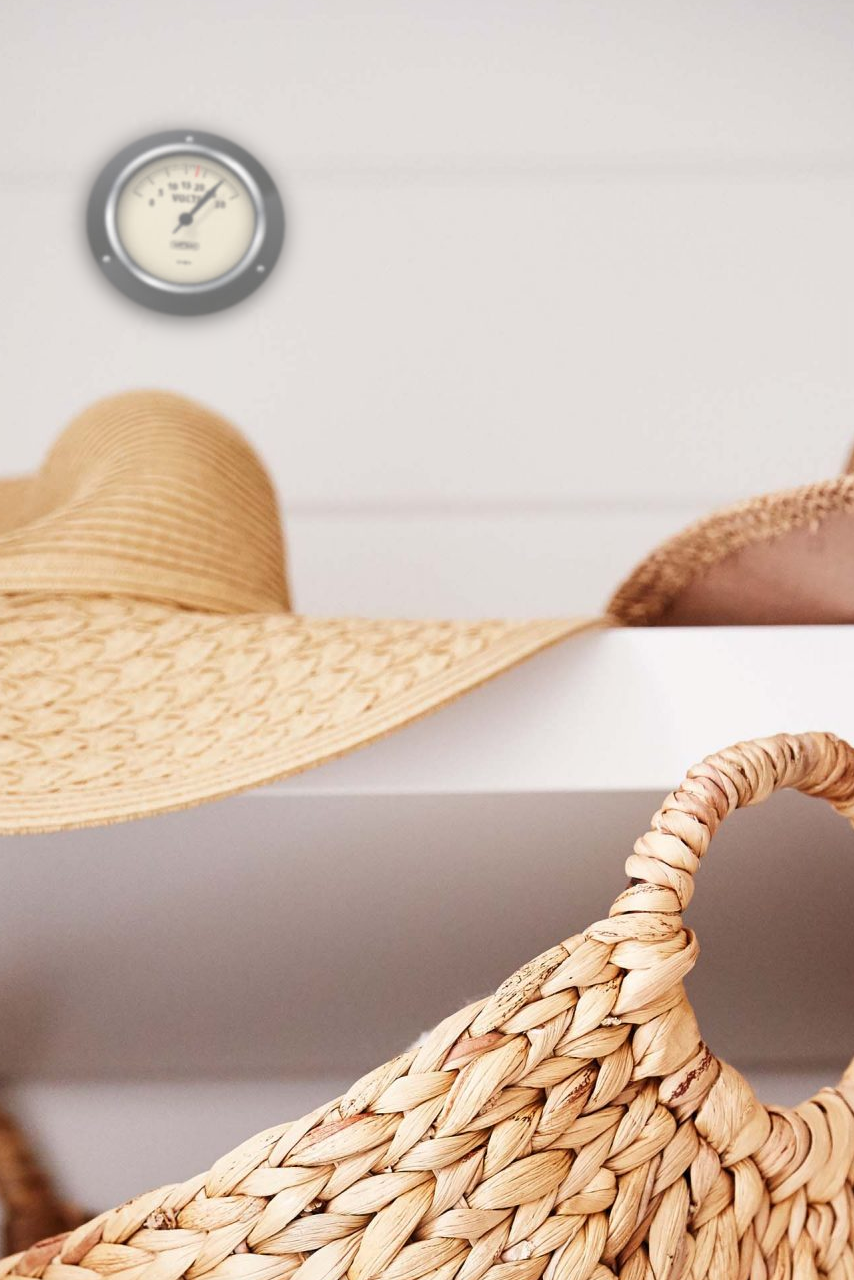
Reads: 25V
